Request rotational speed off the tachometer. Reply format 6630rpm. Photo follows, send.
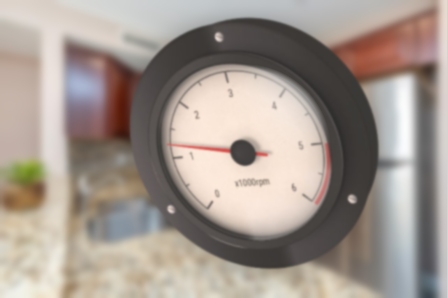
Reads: 1250rpm
